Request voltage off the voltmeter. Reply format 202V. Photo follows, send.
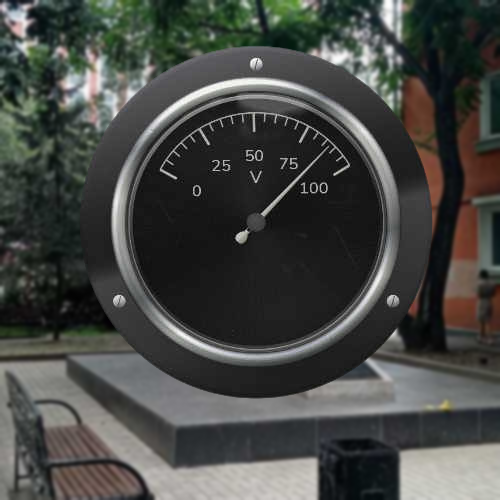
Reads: 87.5V
